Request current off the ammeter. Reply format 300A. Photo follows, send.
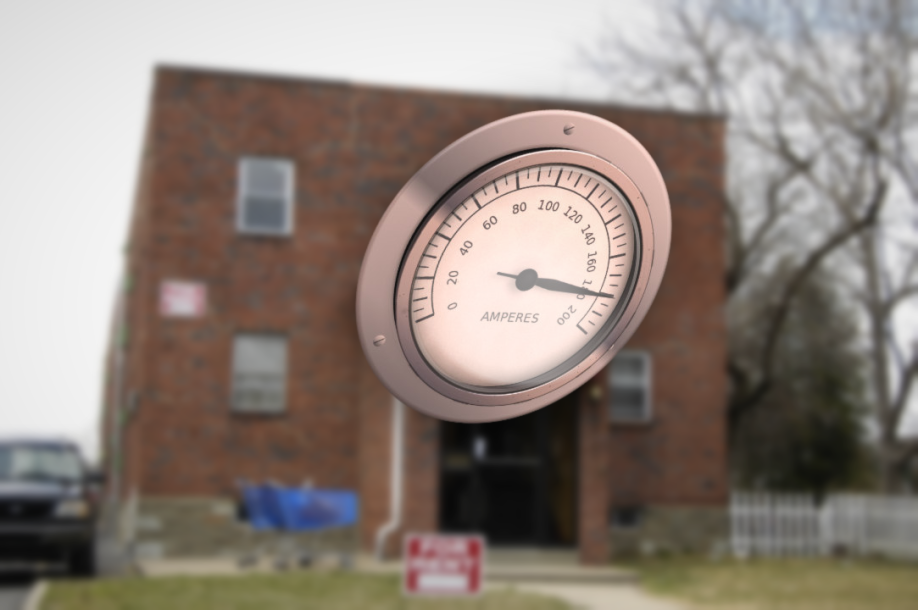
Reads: 180A
